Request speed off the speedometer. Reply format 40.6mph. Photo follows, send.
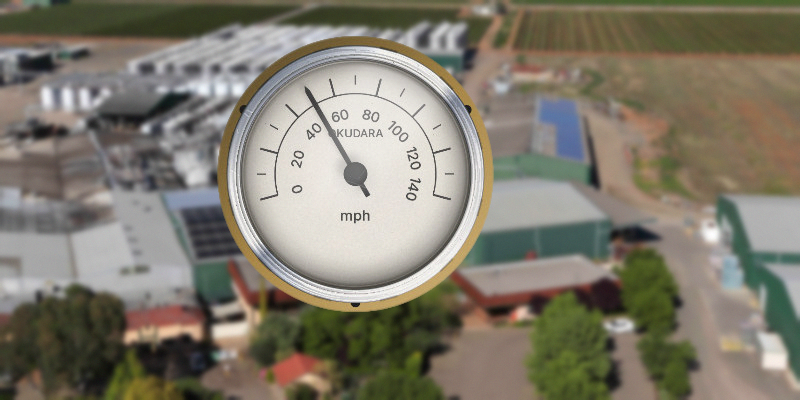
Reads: 50mph
